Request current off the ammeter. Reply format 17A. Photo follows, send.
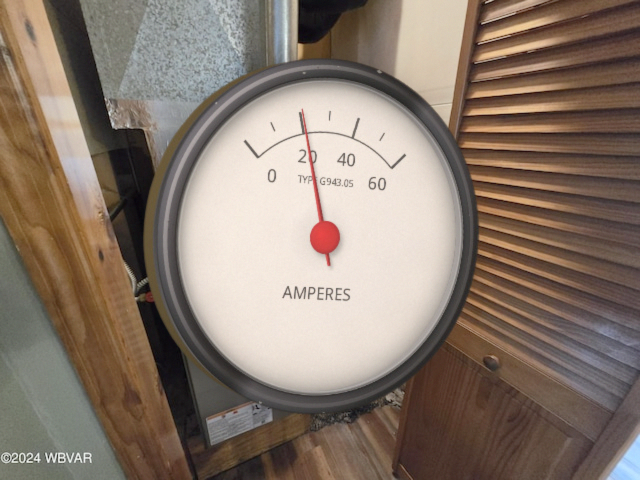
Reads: 20A
